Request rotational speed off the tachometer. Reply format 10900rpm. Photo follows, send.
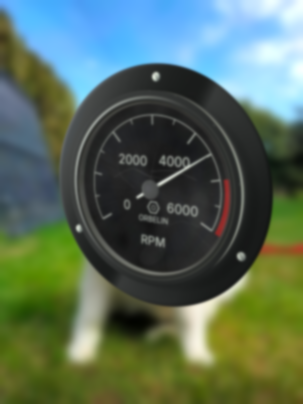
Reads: 4500rpm
